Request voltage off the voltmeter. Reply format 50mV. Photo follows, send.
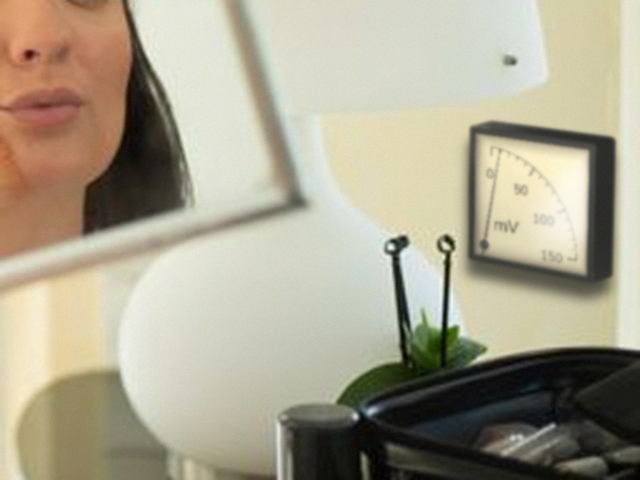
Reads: 10mV
